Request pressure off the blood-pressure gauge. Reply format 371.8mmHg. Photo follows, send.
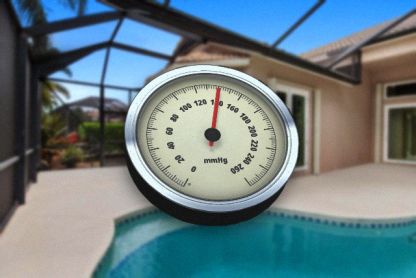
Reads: 140mmHg
